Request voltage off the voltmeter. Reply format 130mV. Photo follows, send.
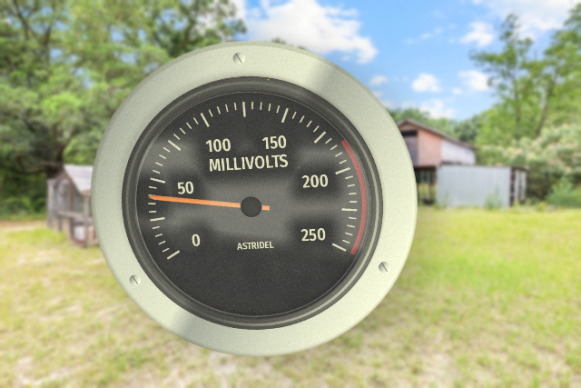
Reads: 40mV
